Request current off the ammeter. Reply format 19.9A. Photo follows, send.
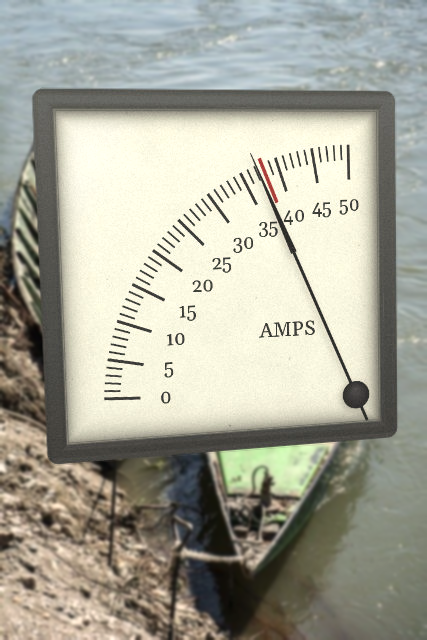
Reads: 37A
